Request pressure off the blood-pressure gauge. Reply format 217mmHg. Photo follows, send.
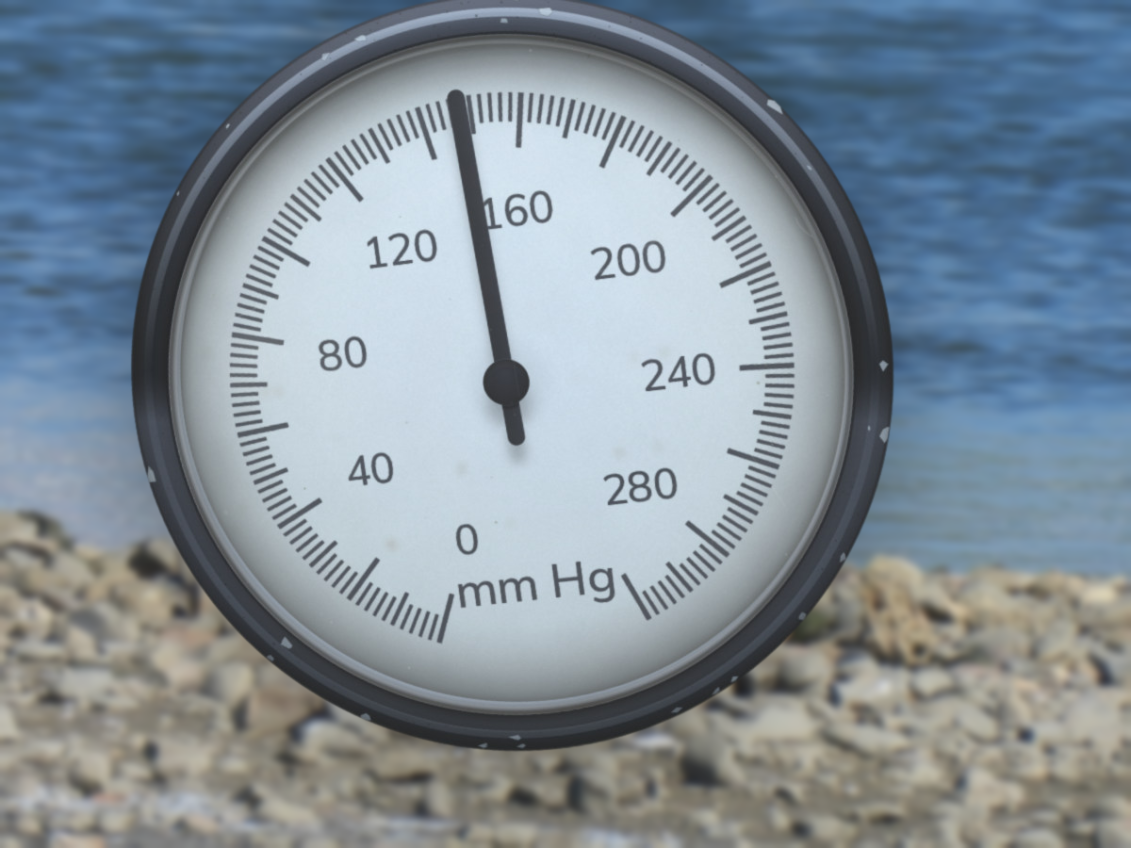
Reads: 148mmHg
